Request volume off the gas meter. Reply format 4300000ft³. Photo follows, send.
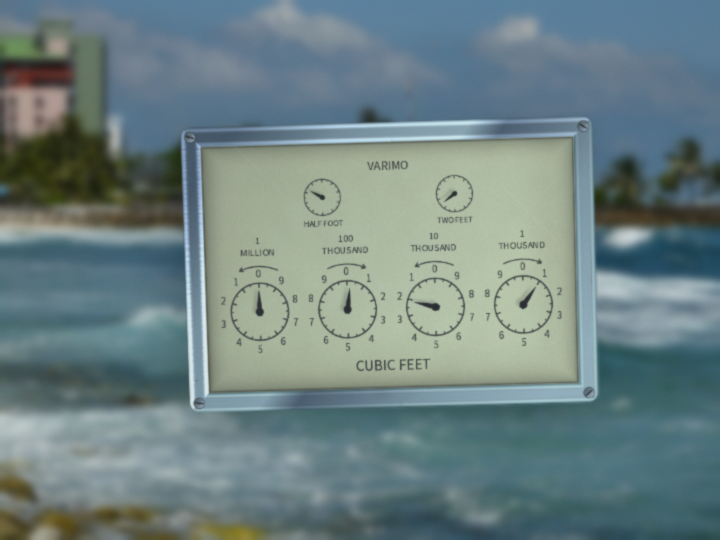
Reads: 2100ft³
